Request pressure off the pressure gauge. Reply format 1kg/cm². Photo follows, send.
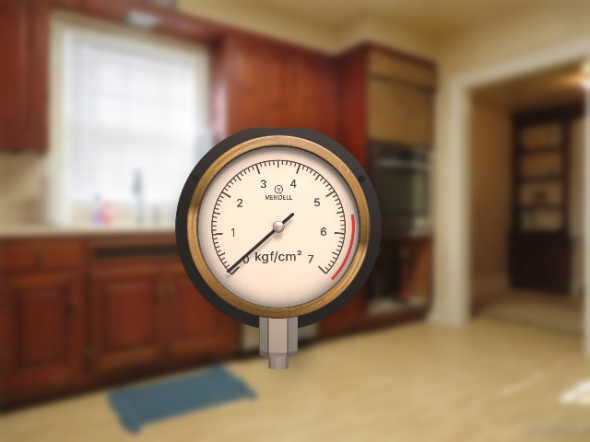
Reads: 0.1kg/cm²
